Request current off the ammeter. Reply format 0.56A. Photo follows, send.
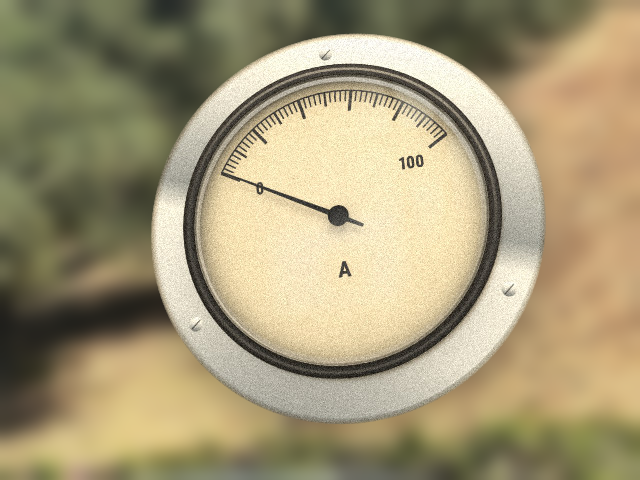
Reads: 0A
